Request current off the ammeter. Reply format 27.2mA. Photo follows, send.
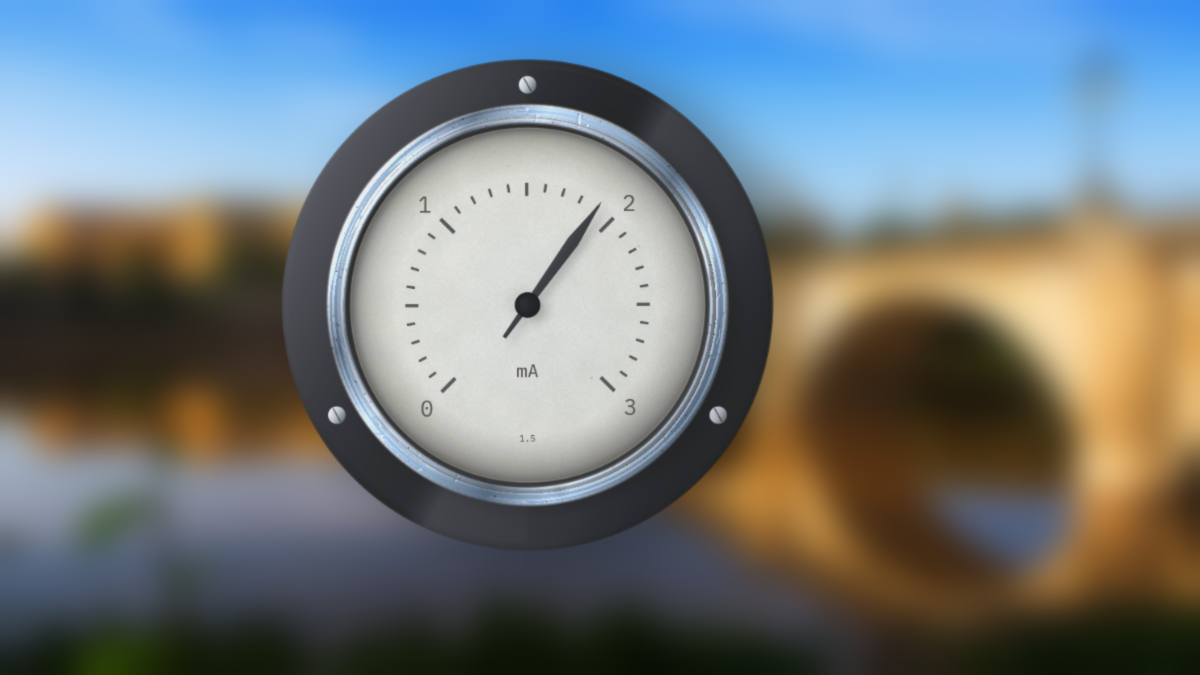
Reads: 1.9mA
